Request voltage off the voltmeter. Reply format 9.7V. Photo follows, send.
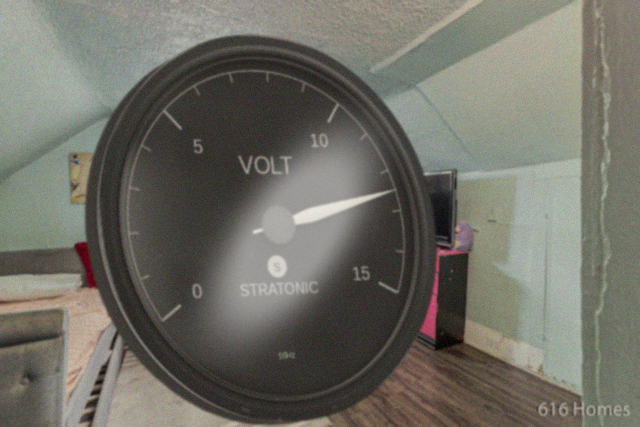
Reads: 12.5V
